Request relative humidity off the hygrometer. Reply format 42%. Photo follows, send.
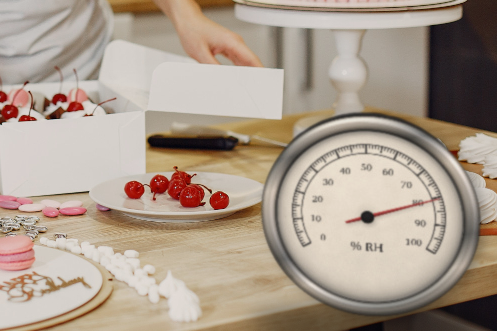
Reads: 80%
